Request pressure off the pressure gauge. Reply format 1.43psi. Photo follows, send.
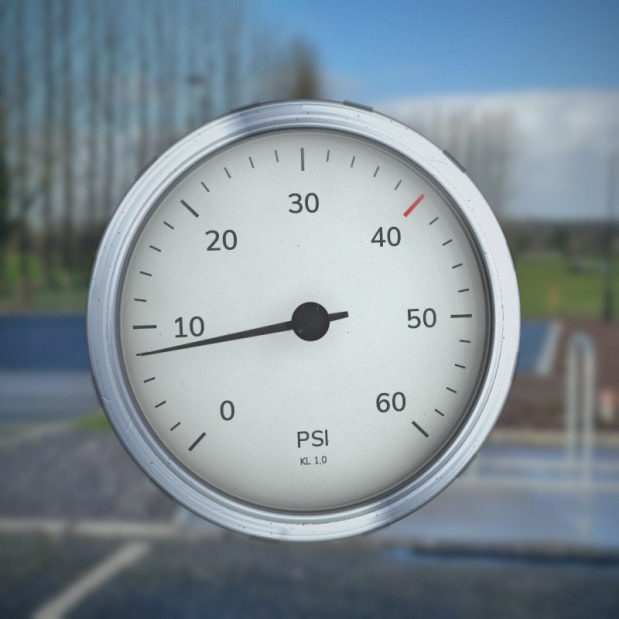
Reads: 8psi
